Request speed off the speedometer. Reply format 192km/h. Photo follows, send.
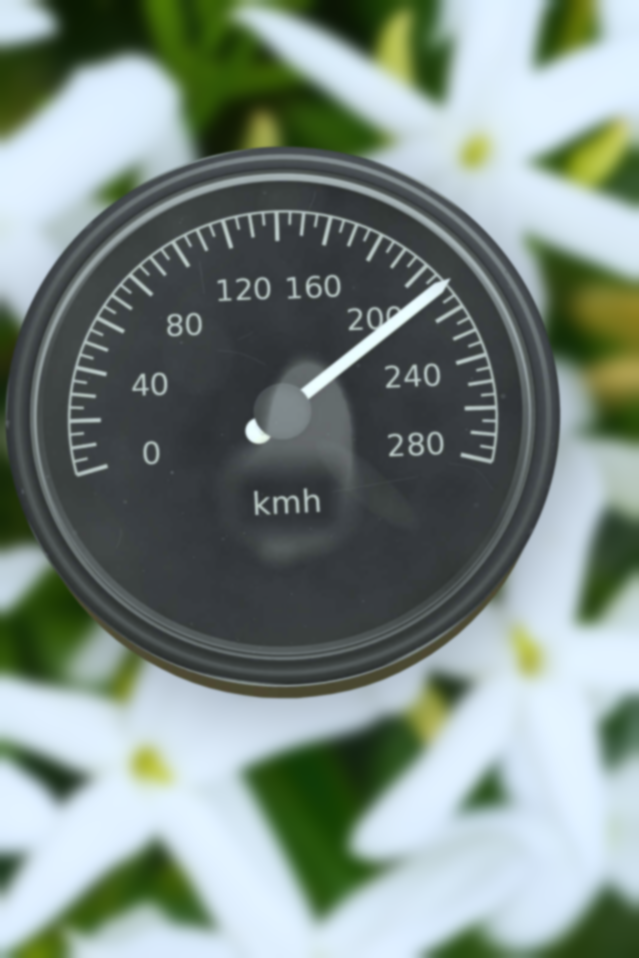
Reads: 210km/h
